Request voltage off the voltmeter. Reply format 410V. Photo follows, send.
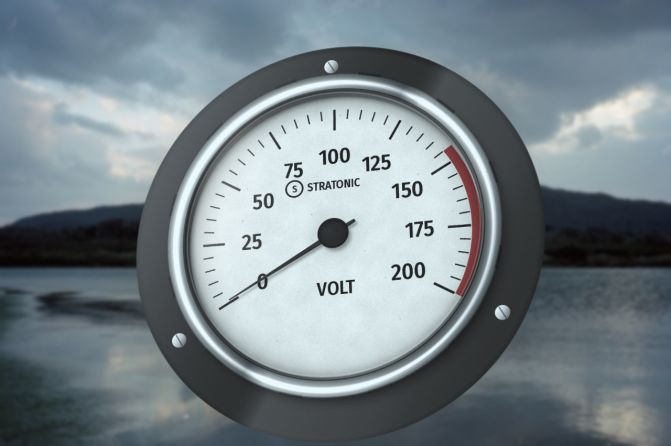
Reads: 0V
